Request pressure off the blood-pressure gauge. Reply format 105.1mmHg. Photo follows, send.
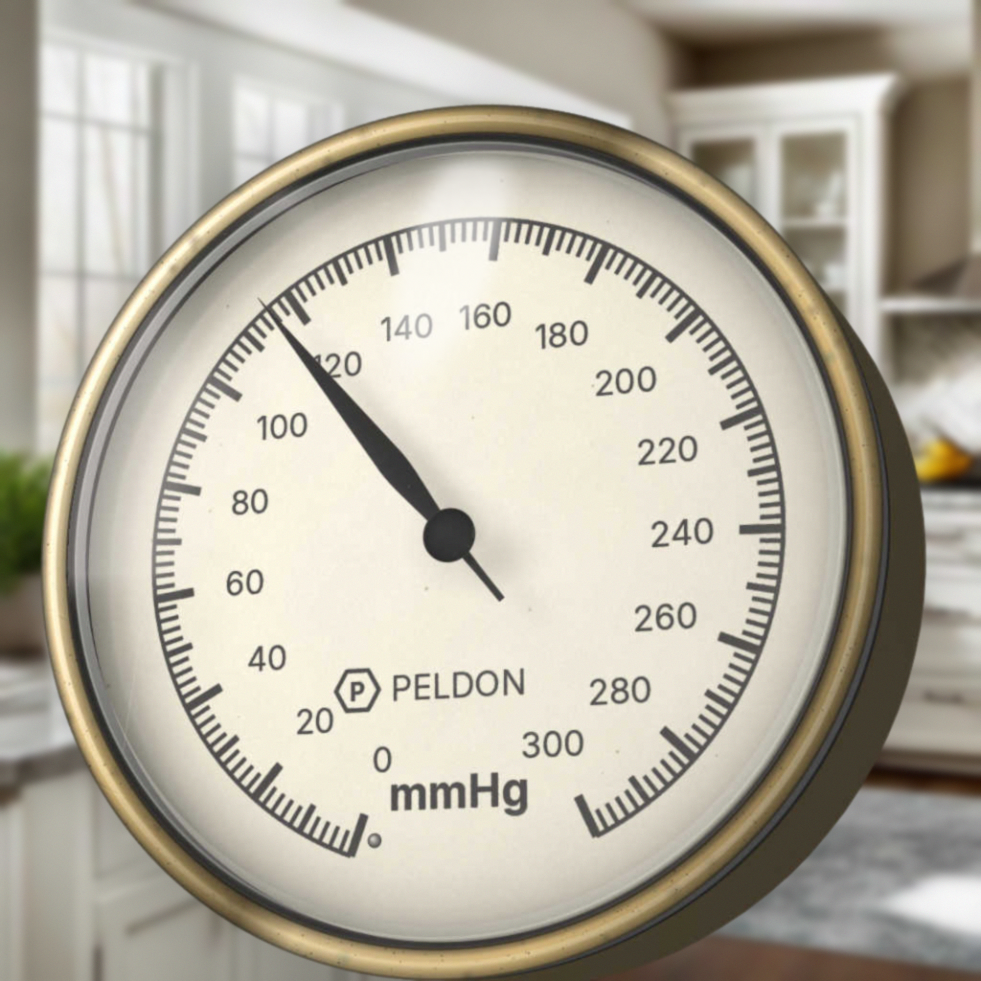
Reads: 116mmHg
